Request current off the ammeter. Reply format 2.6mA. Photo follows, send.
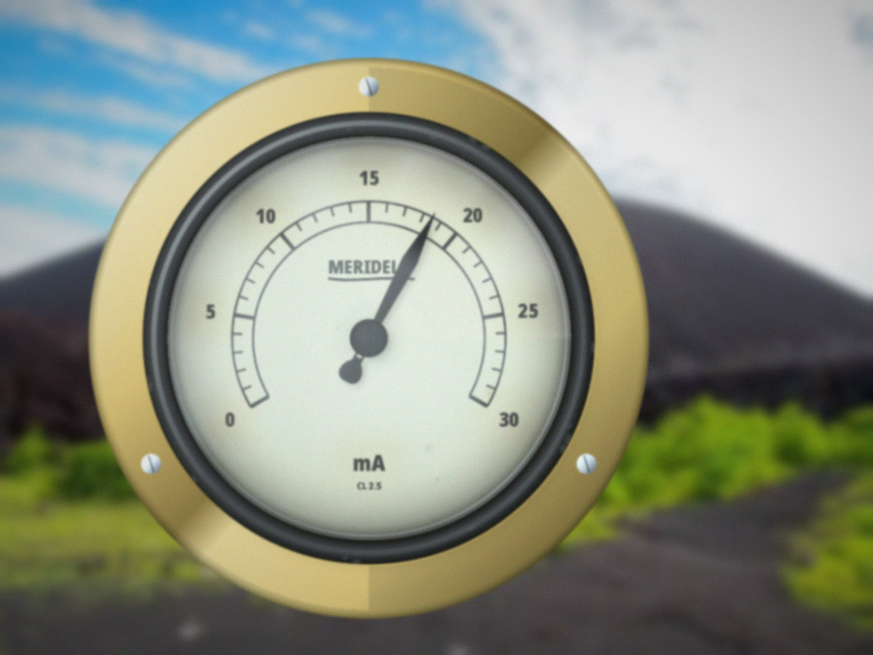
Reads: 18.5mA
